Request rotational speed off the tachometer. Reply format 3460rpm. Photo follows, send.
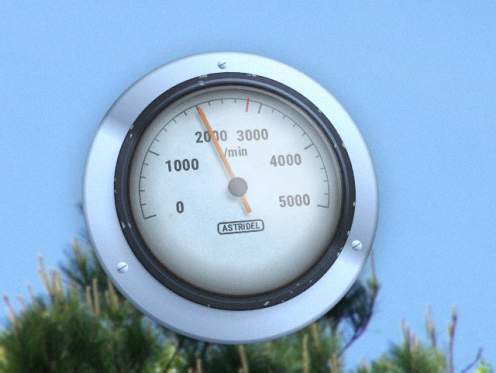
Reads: 2000rpm
